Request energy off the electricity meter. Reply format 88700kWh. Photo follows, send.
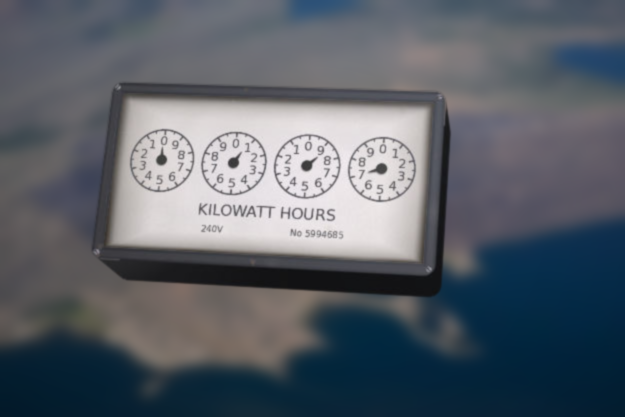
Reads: 87kWh
